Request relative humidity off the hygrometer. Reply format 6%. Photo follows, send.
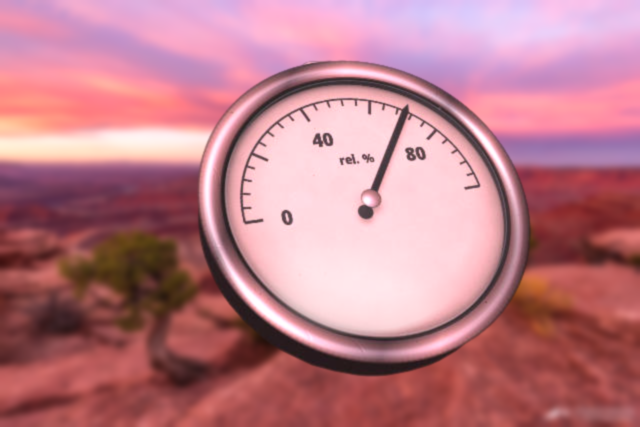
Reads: 70%
